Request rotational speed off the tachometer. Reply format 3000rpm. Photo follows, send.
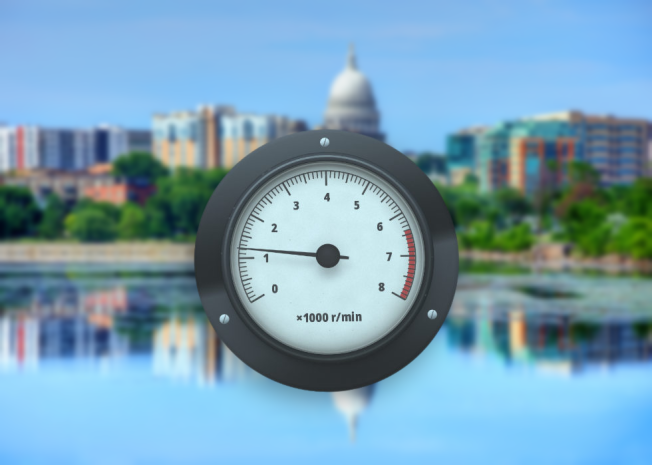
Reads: 1200rpm
